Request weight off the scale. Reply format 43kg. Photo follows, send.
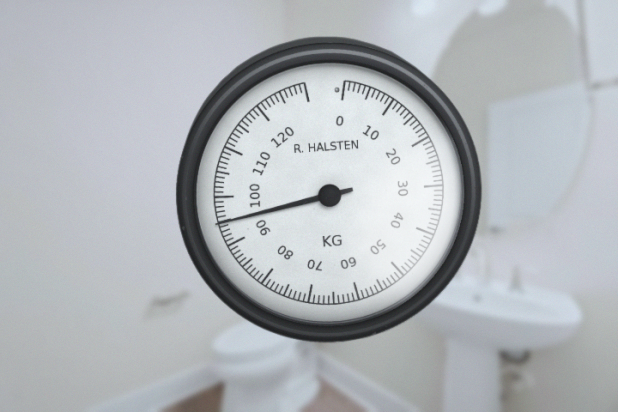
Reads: 95kg
